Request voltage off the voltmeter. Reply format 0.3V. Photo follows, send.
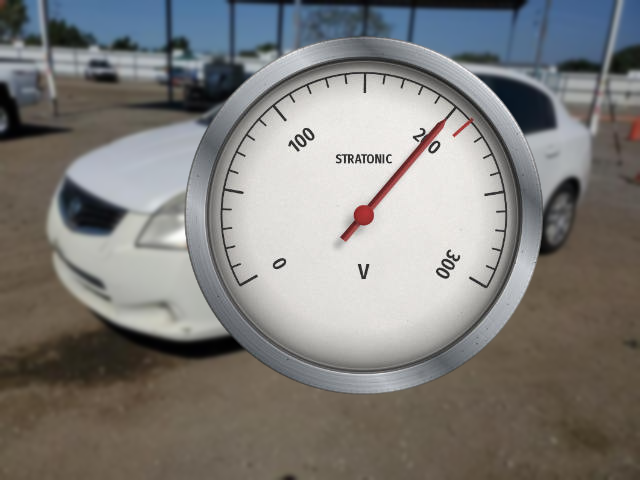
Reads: 200V
